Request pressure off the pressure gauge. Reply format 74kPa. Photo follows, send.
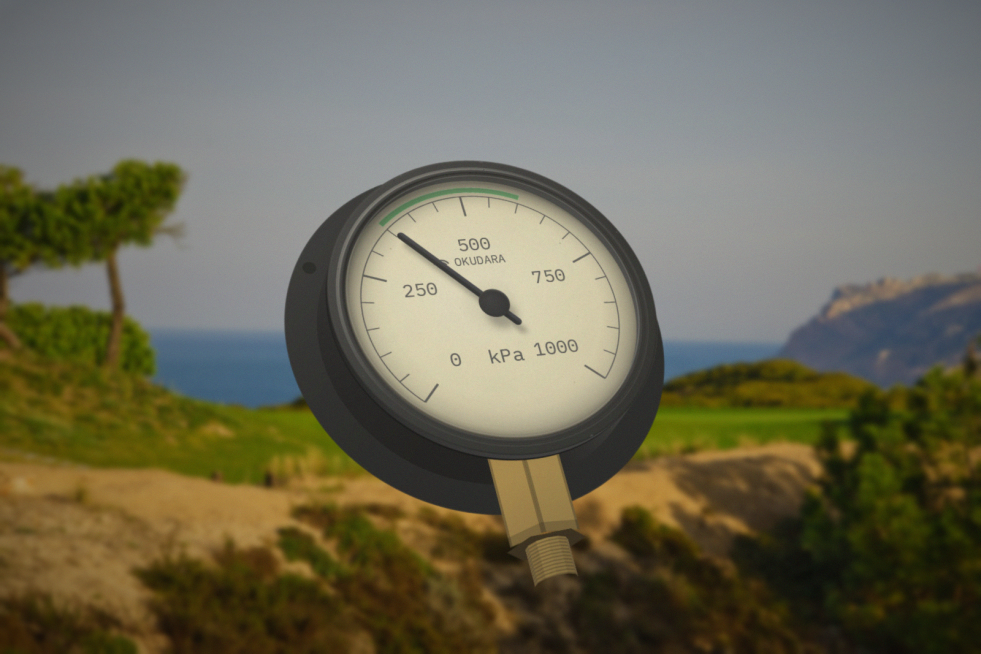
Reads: 350kPa
